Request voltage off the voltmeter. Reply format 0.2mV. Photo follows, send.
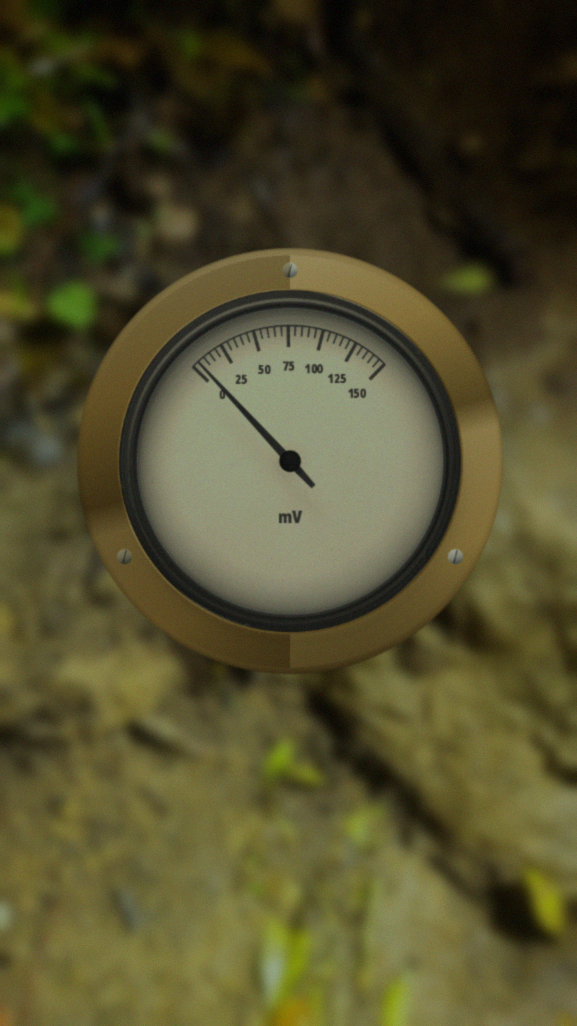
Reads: 5mV
